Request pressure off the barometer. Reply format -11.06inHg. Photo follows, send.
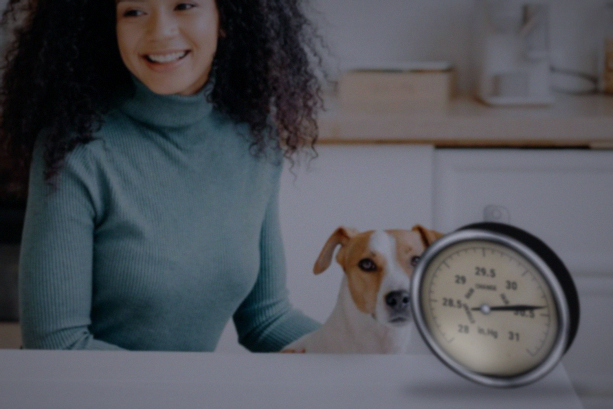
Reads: 30.4inHg
